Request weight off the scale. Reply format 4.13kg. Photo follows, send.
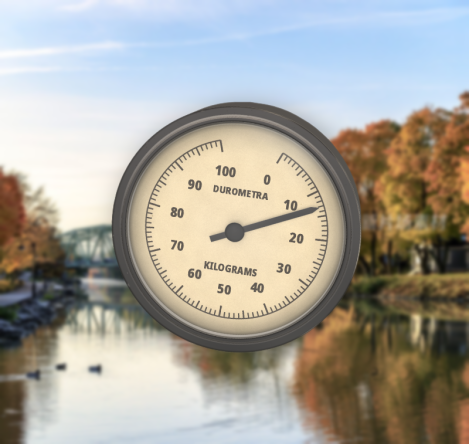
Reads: 13kg
